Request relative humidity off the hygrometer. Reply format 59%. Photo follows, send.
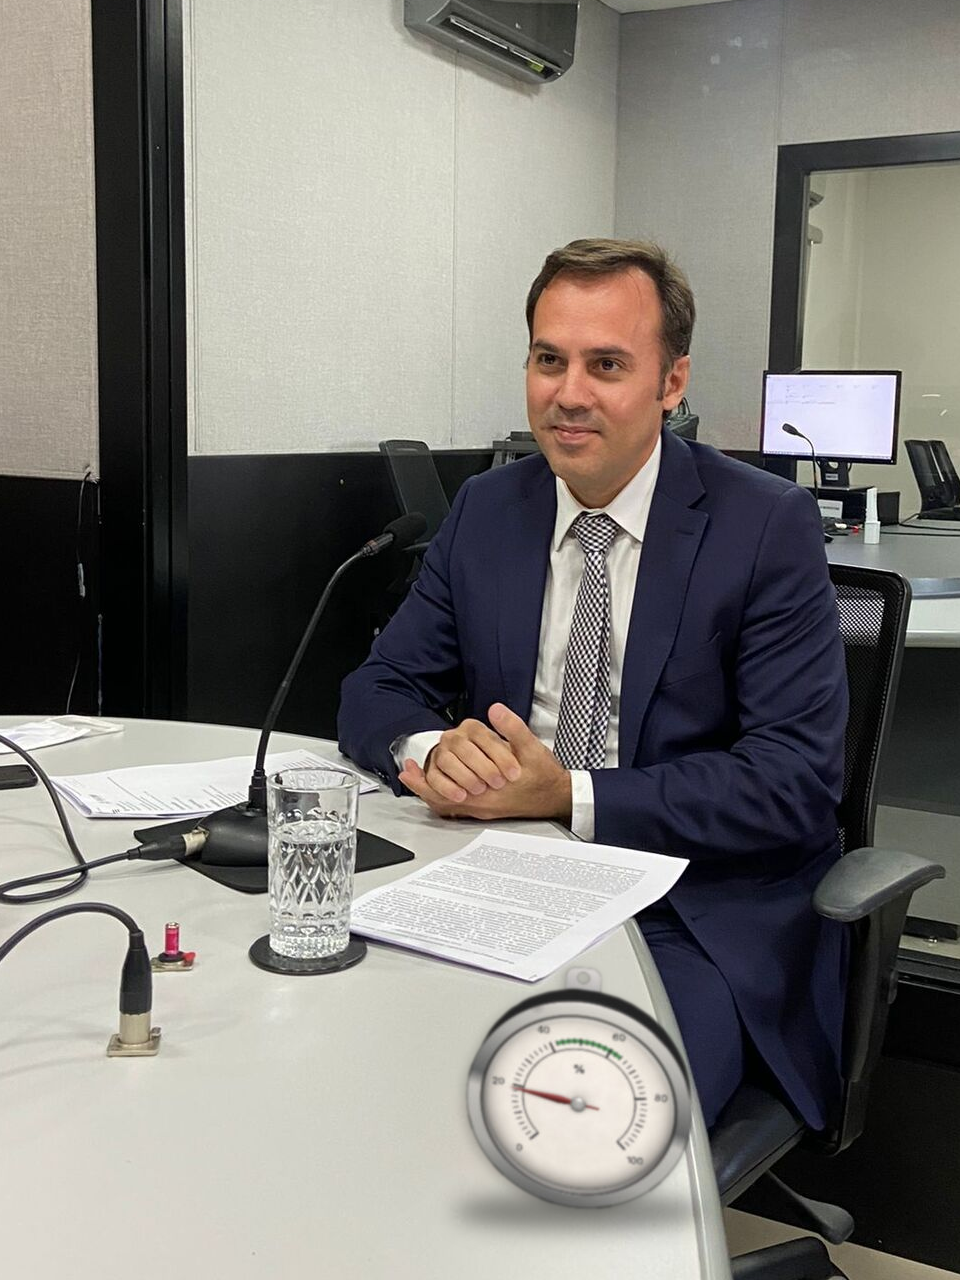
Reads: 20%
